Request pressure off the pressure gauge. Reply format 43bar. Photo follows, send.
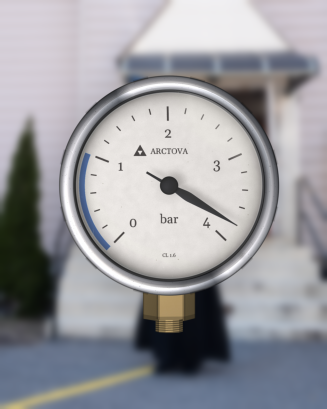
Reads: 3.8bar
